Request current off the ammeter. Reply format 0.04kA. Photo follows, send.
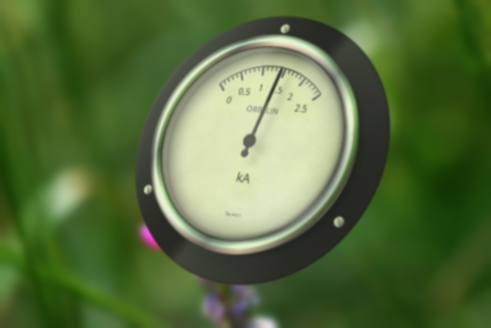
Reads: 1.5kA
